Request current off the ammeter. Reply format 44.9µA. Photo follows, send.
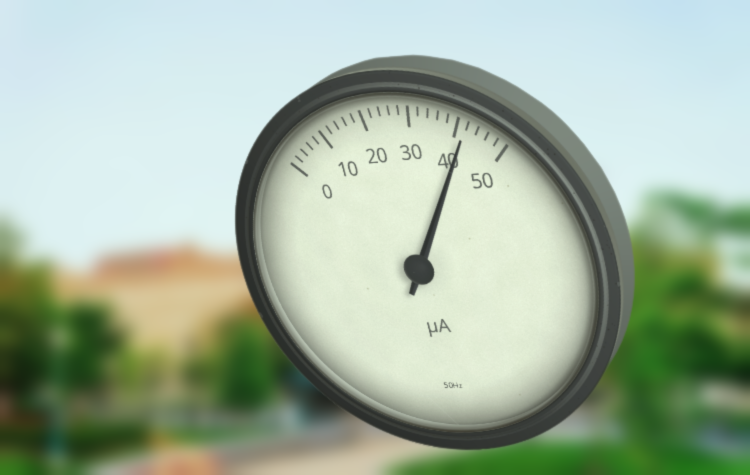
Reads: 42µA
